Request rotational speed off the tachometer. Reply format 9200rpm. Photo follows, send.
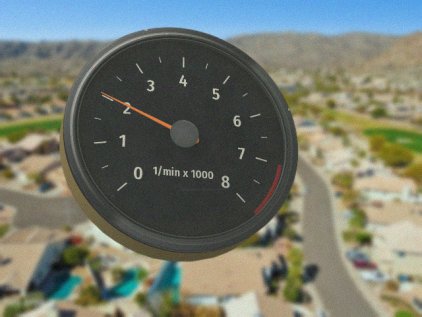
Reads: 2000rpm
